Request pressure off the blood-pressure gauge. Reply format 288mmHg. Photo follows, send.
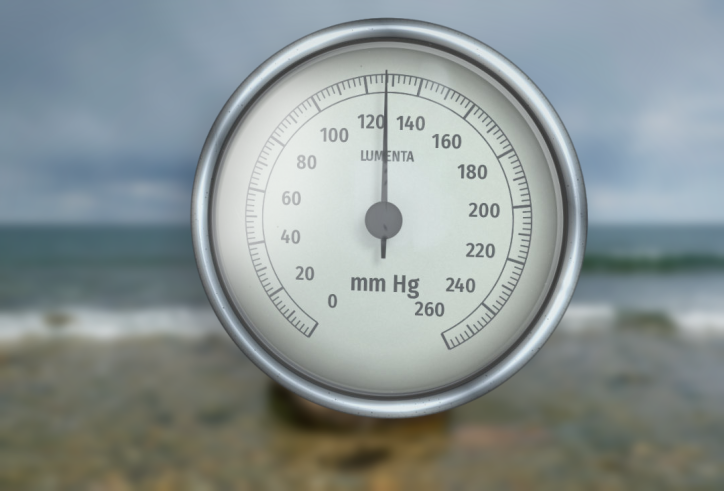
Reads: 128mmHg
